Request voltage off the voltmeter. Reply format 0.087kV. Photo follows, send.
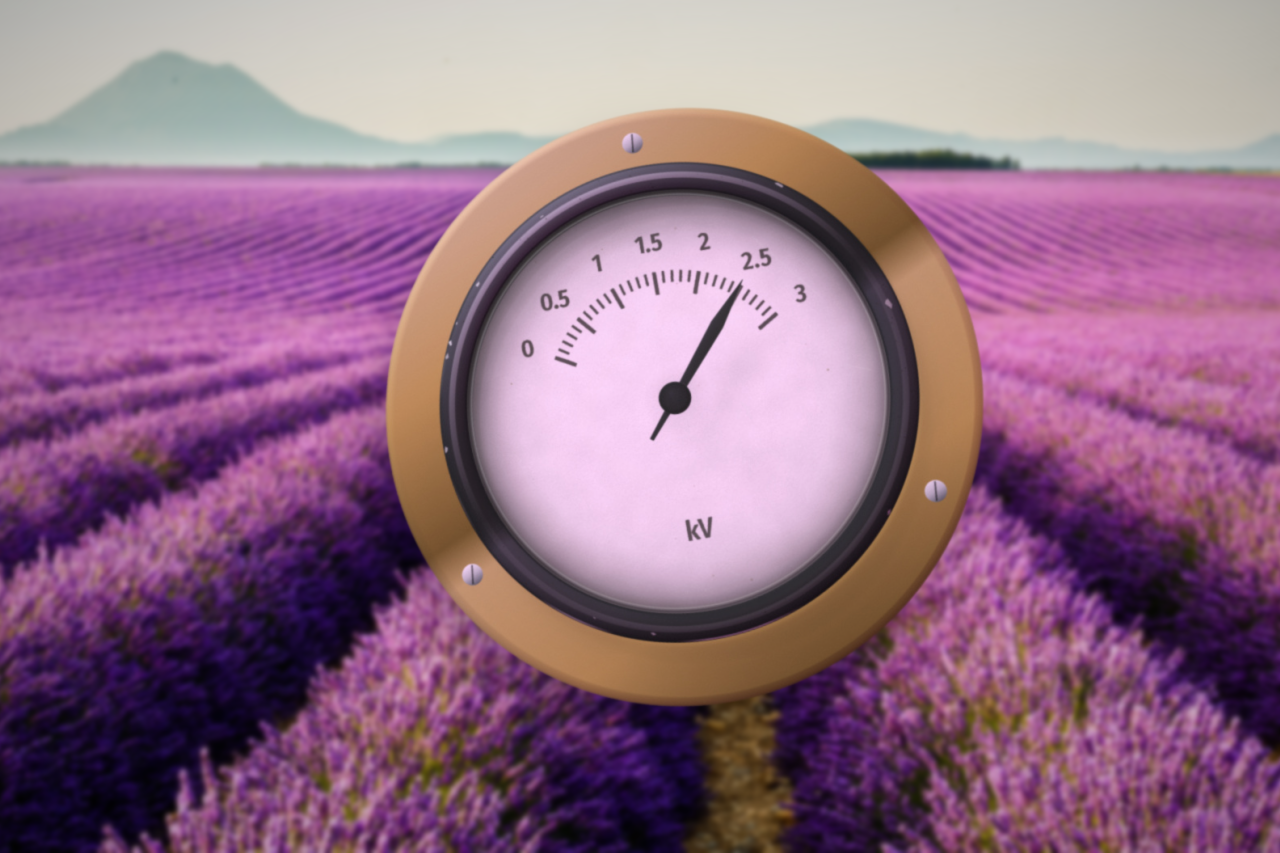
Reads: 2.5kV
